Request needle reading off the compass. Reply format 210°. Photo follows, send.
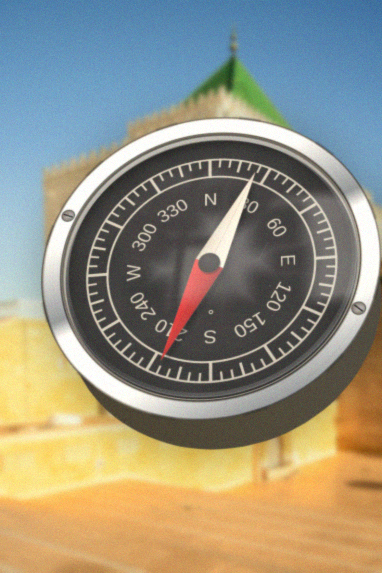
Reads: 205°
